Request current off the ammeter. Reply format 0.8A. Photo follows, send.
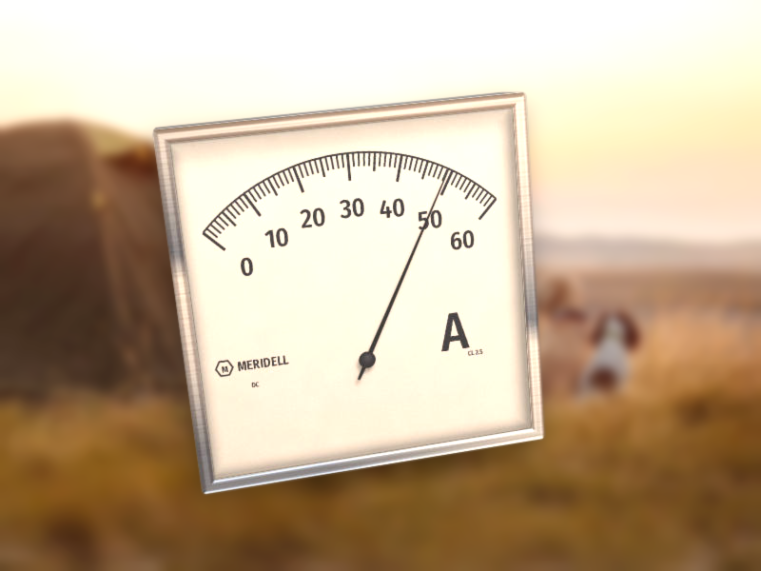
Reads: 49A
